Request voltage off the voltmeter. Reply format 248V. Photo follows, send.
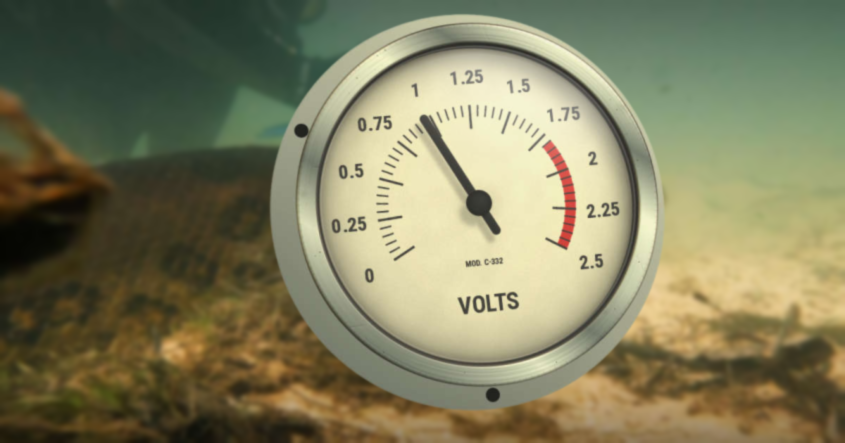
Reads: 0.95V
